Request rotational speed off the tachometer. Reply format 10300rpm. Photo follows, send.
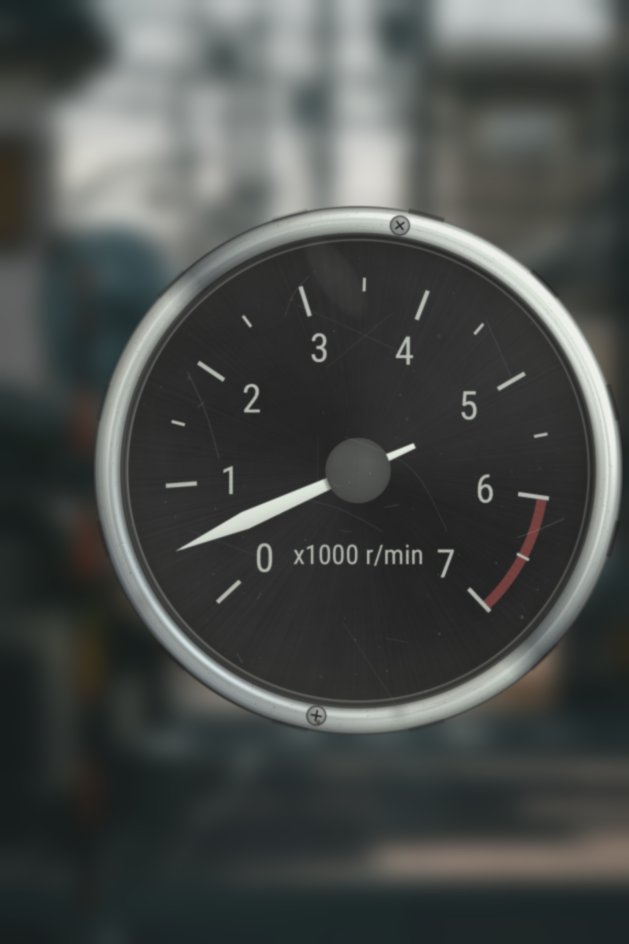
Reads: 500rpm
